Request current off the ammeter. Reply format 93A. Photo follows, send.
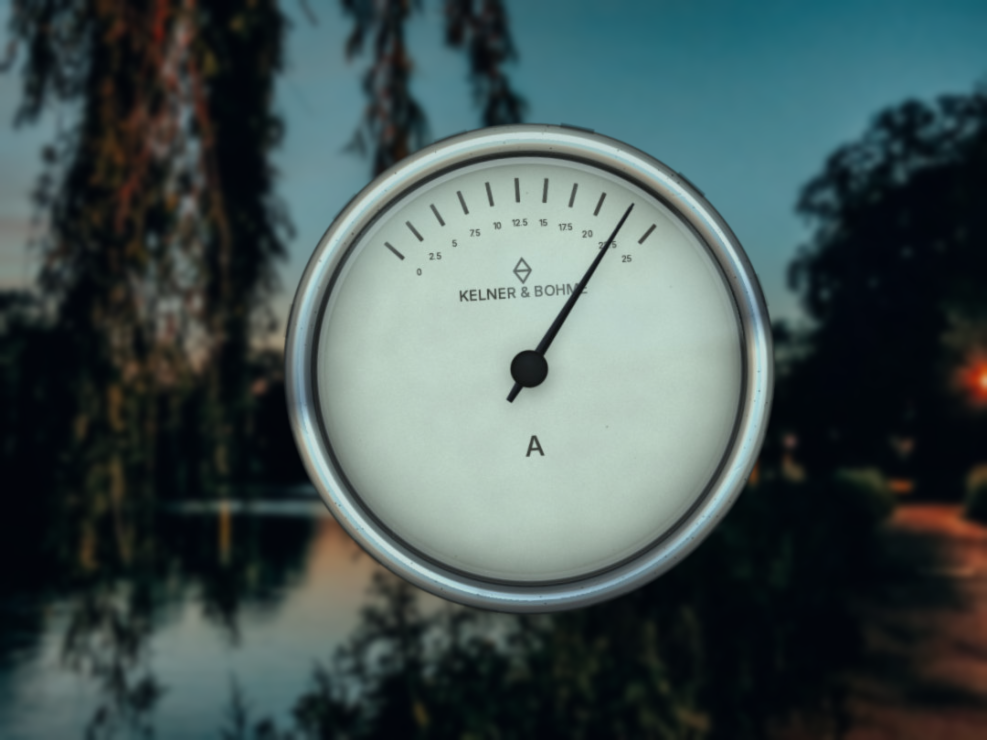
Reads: 22.5A
